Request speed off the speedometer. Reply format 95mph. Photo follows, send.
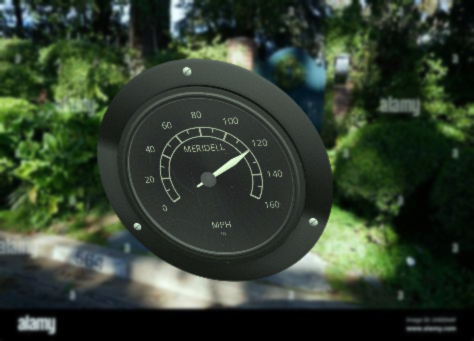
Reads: 120mph
